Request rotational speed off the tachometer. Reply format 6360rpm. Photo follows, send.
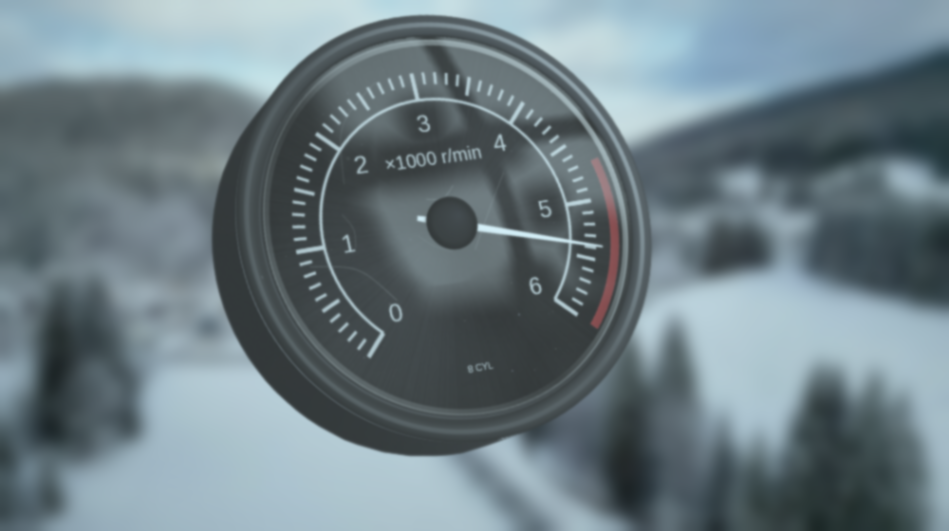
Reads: 5400rpm
